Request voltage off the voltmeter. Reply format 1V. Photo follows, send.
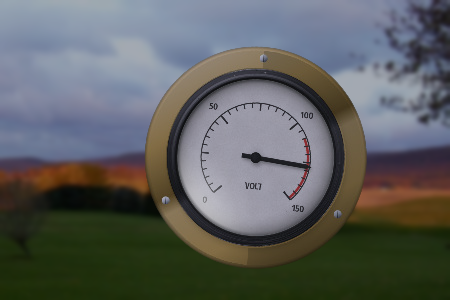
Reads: 127.5V
